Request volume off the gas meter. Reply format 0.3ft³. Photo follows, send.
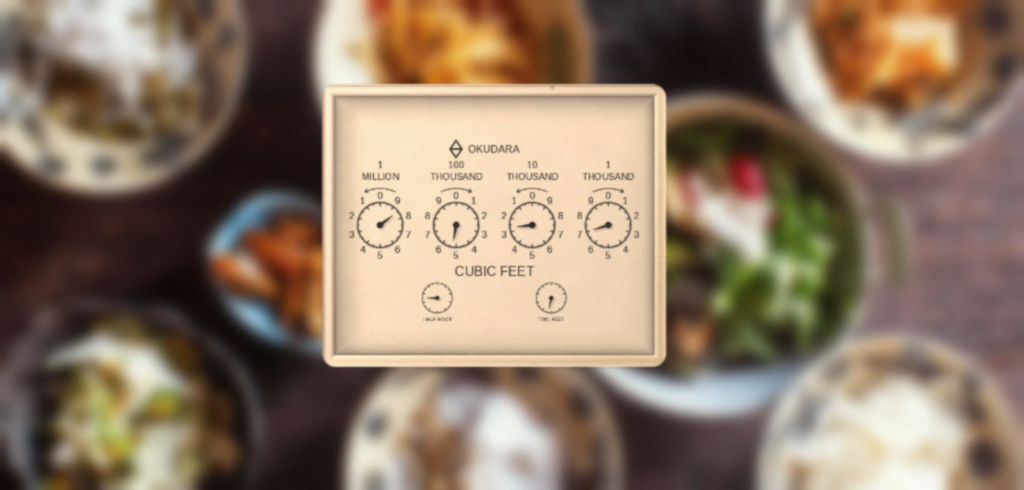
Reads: 852700ft³
